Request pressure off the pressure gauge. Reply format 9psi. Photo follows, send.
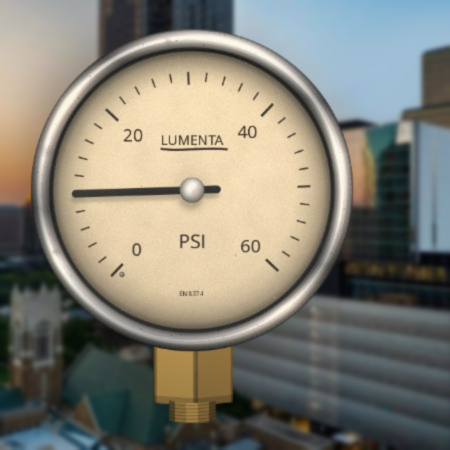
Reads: 10psi
